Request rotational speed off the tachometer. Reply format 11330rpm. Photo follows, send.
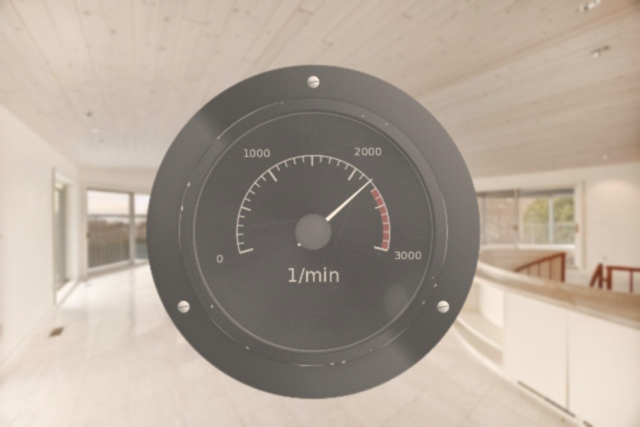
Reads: 2200rpm
